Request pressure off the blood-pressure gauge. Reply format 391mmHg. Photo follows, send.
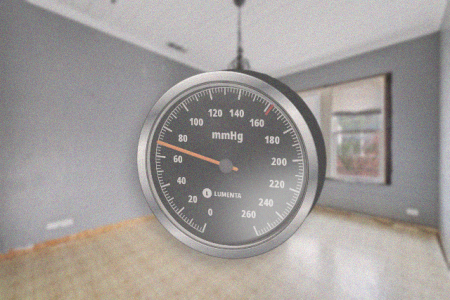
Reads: 70mmHg
